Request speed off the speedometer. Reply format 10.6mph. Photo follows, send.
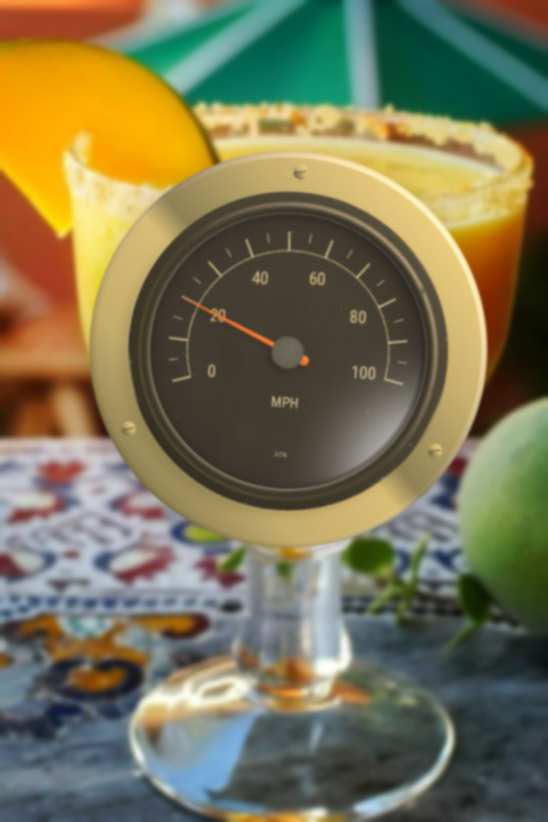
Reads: 20mph
